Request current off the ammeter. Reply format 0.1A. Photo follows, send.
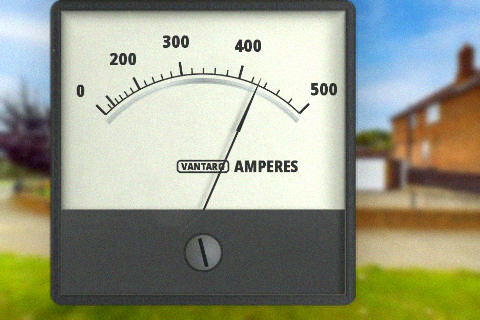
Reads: 430A
